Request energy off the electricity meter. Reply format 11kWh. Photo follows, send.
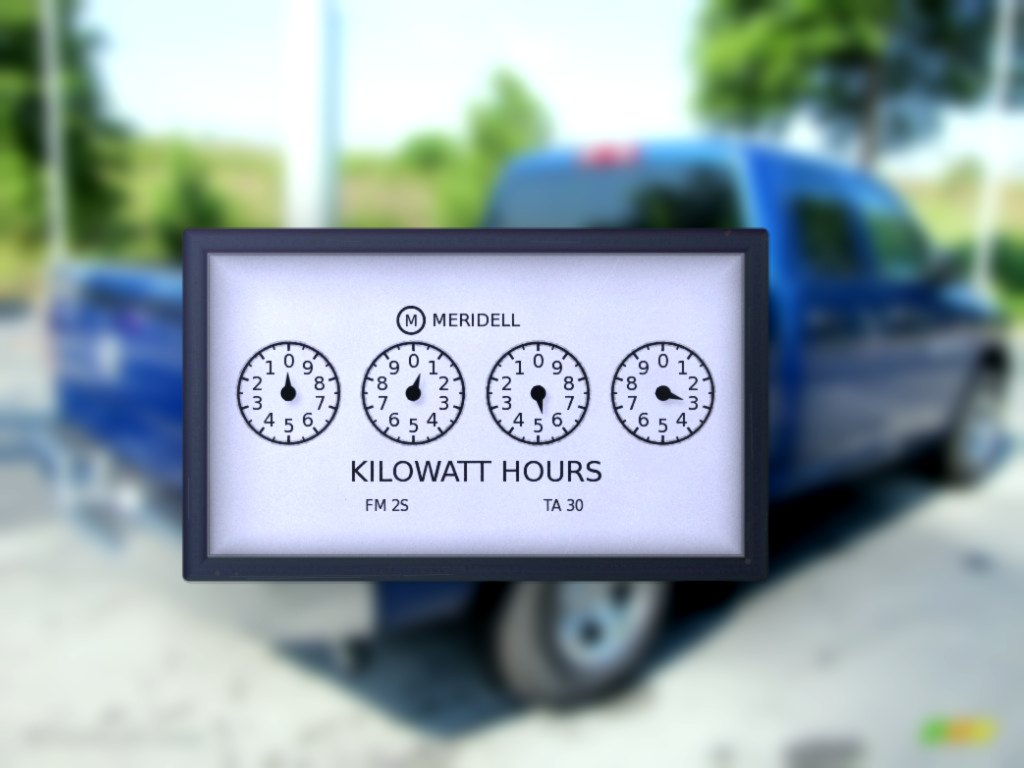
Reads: 53kWh
